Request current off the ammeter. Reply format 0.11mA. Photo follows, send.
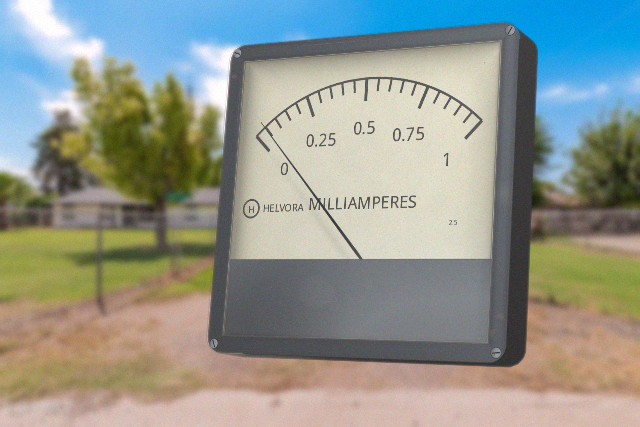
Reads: 0.05mA
